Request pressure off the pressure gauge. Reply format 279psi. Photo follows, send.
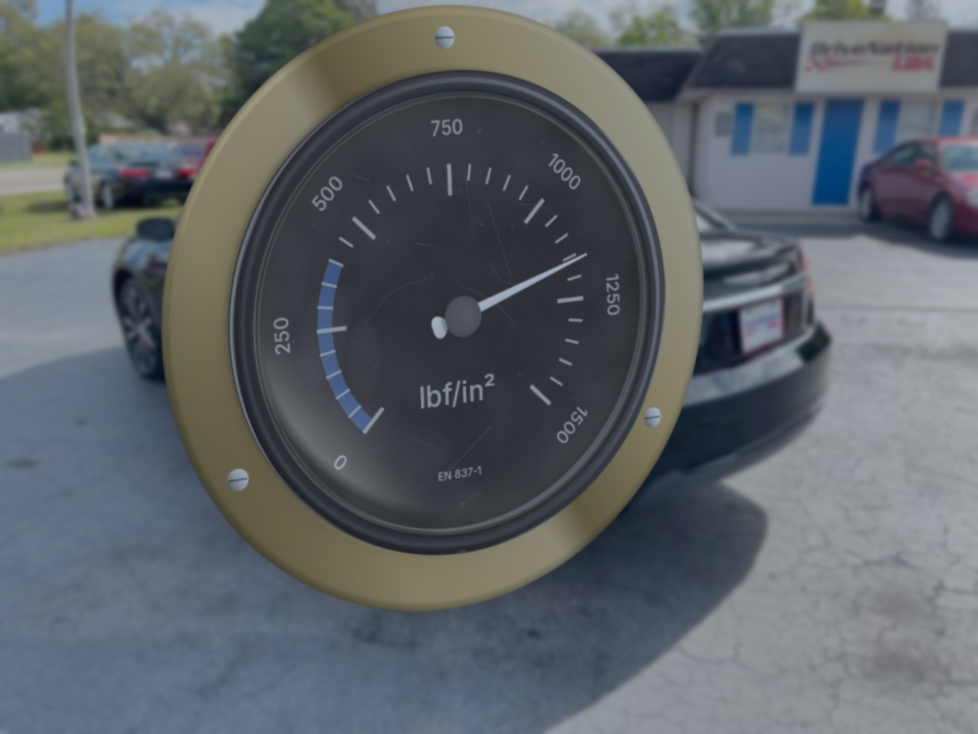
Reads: 1150psi
